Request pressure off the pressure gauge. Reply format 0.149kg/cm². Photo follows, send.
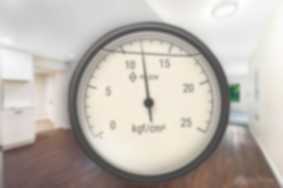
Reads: 12kg/cm²
